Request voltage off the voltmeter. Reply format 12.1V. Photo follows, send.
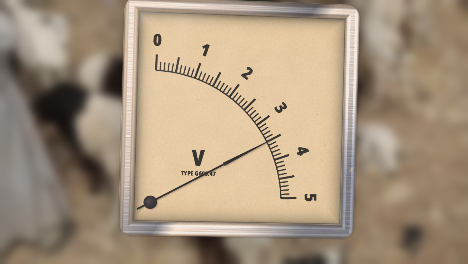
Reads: 3.5V
